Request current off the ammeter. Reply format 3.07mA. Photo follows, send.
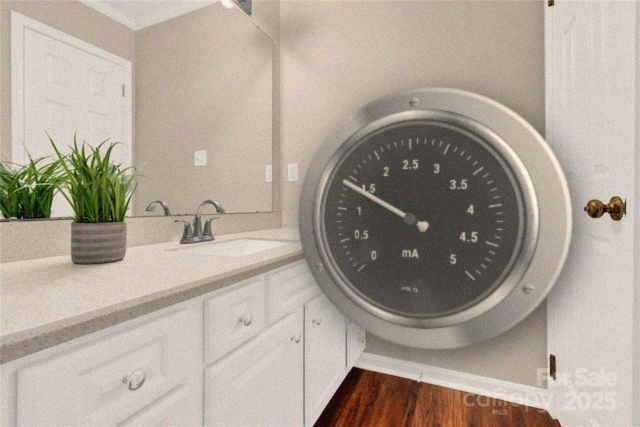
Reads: 1.4mA
